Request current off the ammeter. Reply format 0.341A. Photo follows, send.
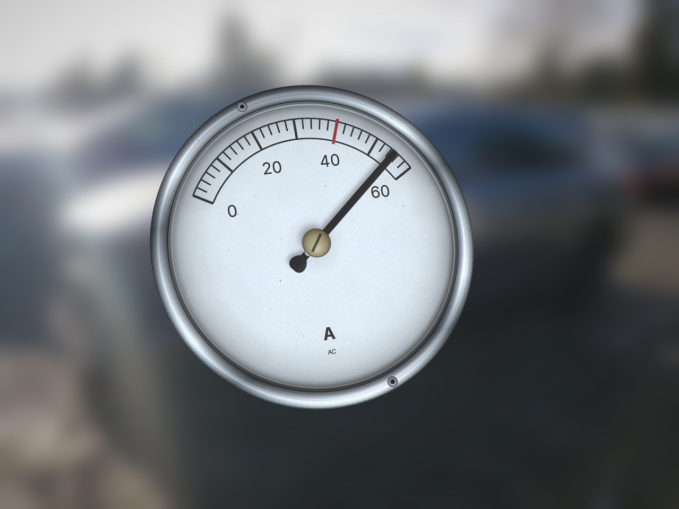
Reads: 55A
